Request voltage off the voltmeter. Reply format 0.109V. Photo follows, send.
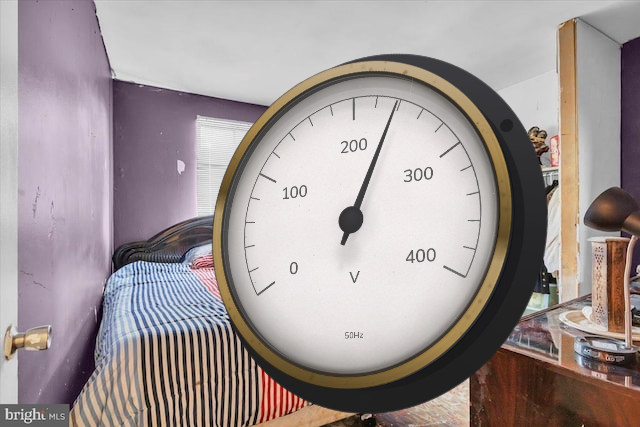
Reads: 240V
